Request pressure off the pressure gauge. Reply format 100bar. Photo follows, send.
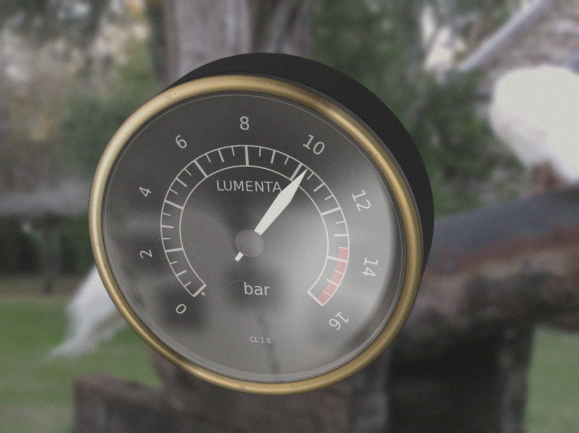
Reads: 10.25bar
